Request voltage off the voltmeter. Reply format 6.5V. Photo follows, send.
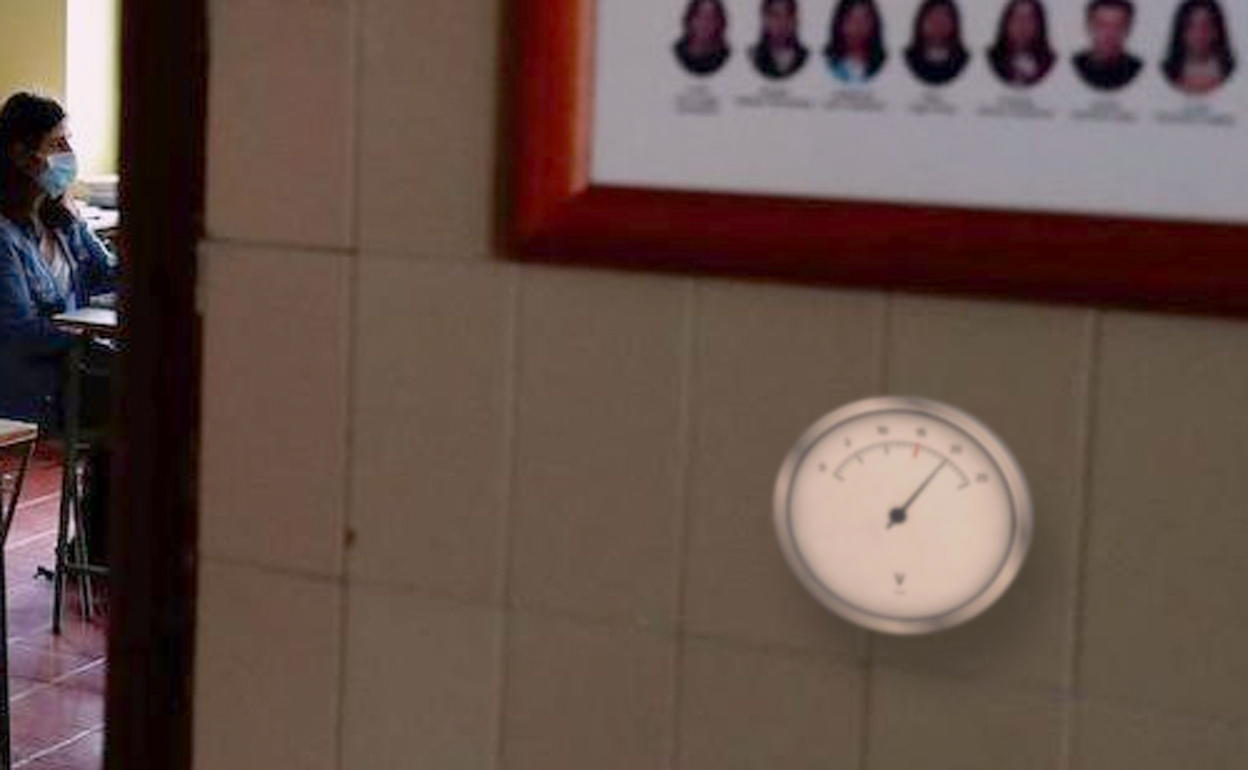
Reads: 20V
